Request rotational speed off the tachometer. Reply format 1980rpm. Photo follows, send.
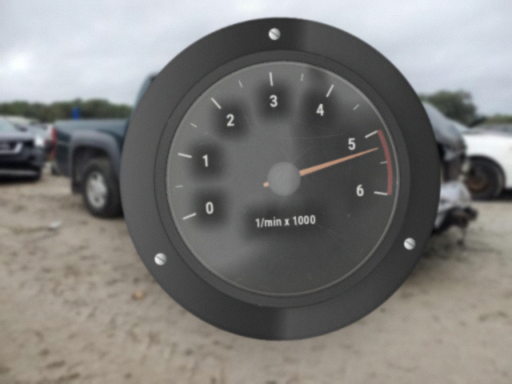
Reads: 5250rpm
